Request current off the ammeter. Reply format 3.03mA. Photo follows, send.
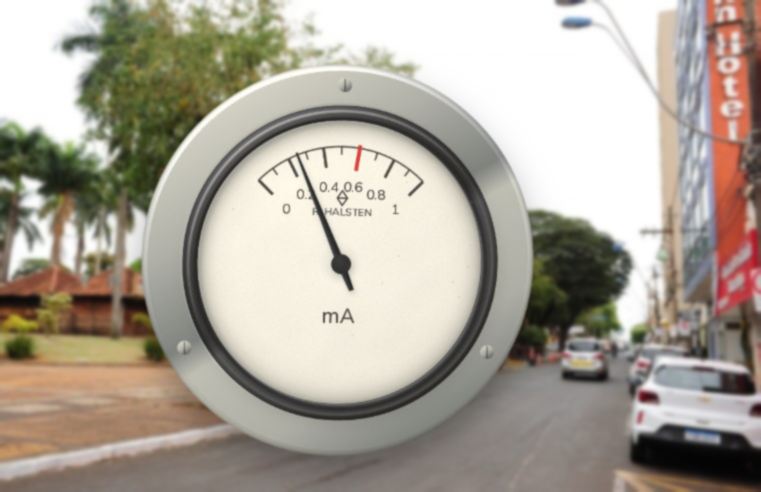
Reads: 0.25mA
